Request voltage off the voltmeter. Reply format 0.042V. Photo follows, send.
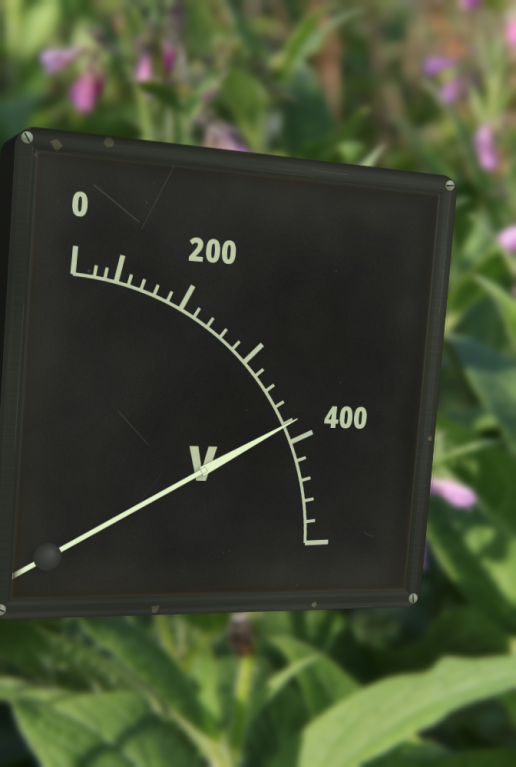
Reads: 380V
